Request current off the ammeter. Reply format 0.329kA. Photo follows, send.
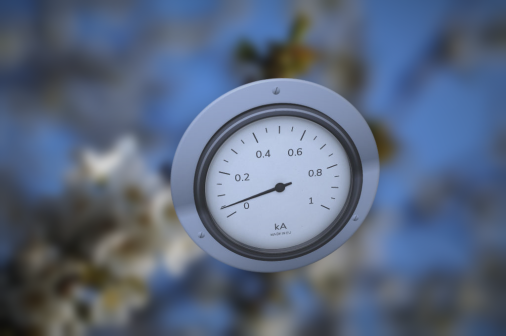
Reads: 0.05kA
